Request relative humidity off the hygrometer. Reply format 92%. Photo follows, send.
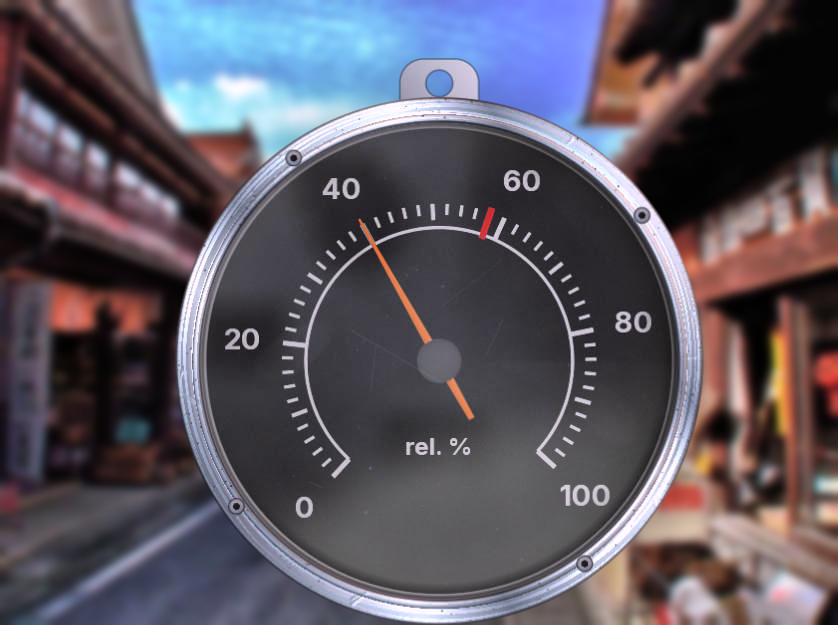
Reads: 40%
